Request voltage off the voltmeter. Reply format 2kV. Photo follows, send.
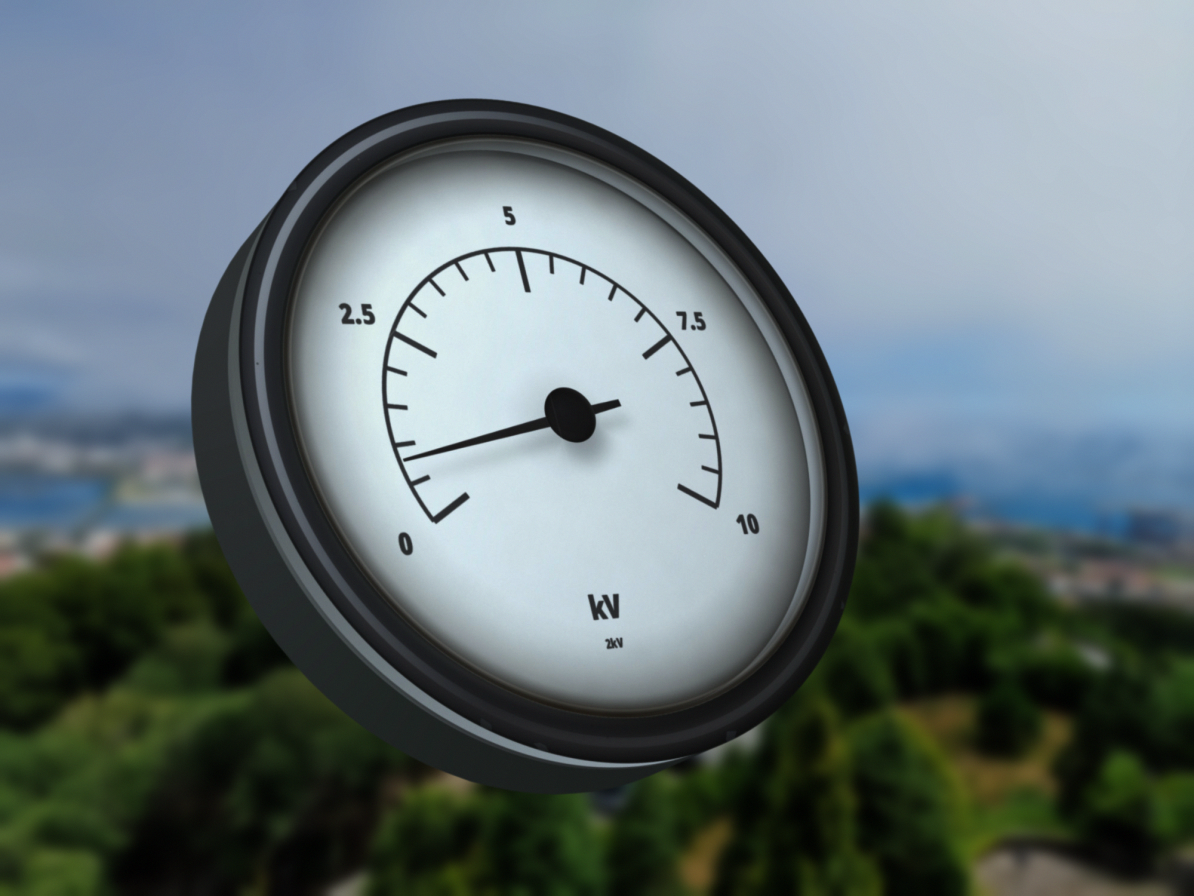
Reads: 0.75kV
